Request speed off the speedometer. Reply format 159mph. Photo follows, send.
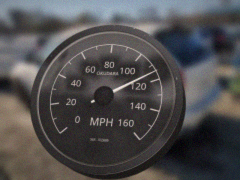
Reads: 115mph
